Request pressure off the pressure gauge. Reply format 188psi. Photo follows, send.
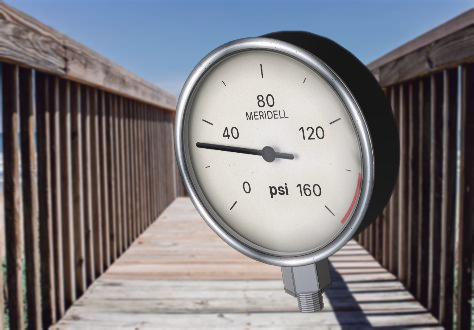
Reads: 30psi
